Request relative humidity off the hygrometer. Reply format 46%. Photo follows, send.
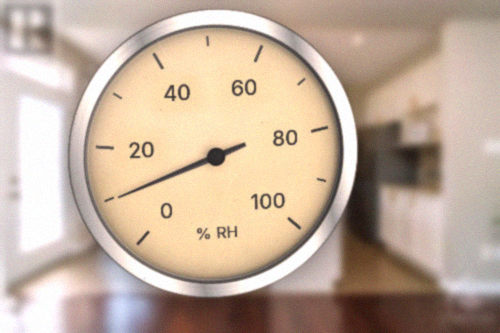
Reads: 10%
